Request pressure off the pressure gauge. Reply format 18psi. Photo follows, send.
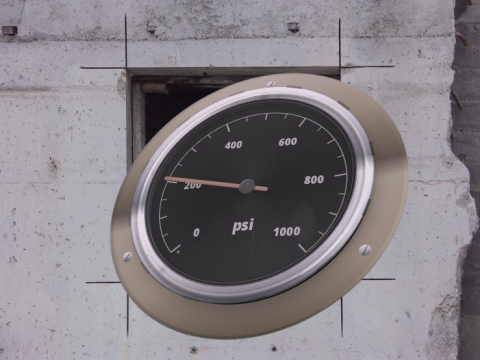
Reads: 200psi
